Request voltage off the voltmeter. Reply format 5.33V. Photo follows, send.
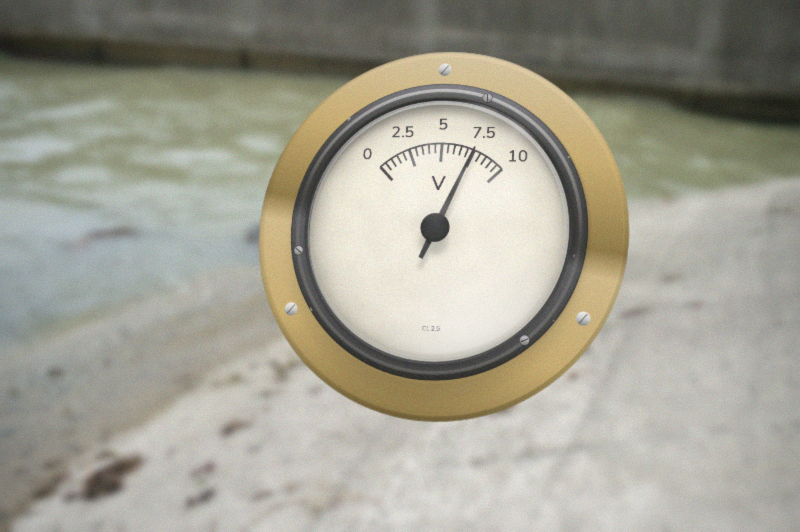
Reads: 7.5V
